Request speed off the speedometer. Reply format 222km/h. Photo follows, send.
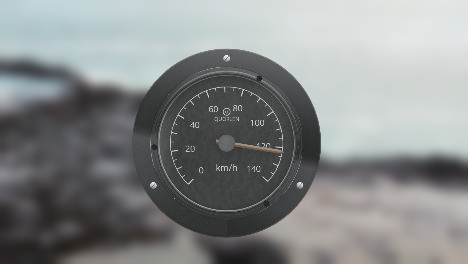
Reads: 122.5km/h
